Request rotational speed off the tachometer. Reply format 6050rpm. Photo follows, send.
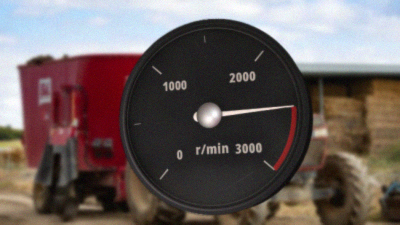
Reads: 2500rpm
